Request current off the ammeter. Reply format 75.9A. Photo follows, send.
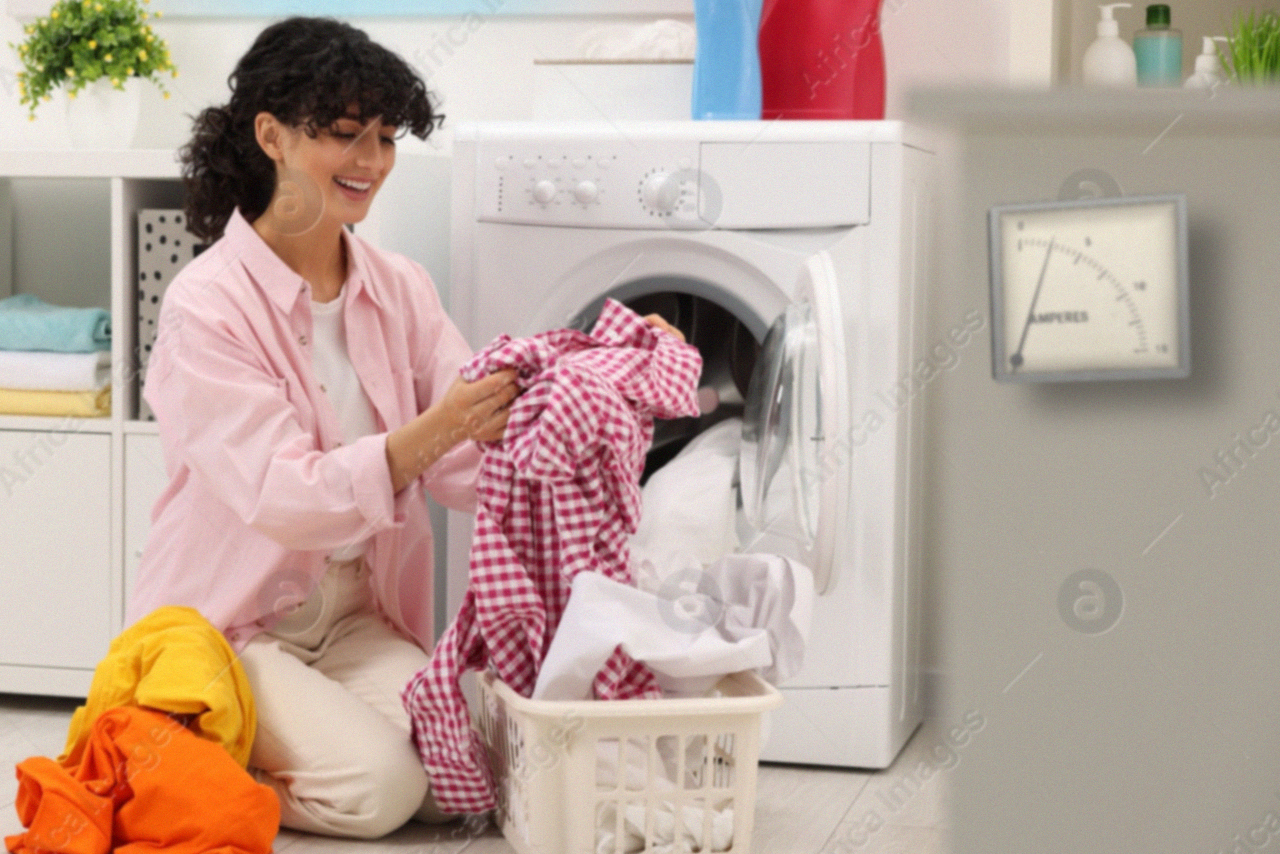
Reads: 2.5A
